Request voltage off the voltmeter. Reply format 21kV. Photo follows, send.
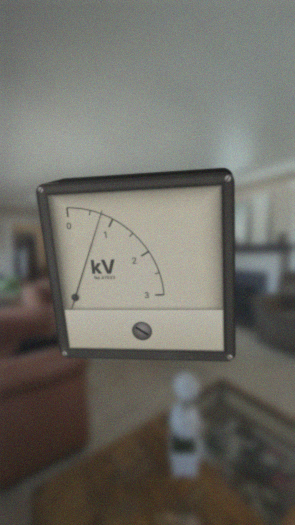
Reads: 0.75kV
